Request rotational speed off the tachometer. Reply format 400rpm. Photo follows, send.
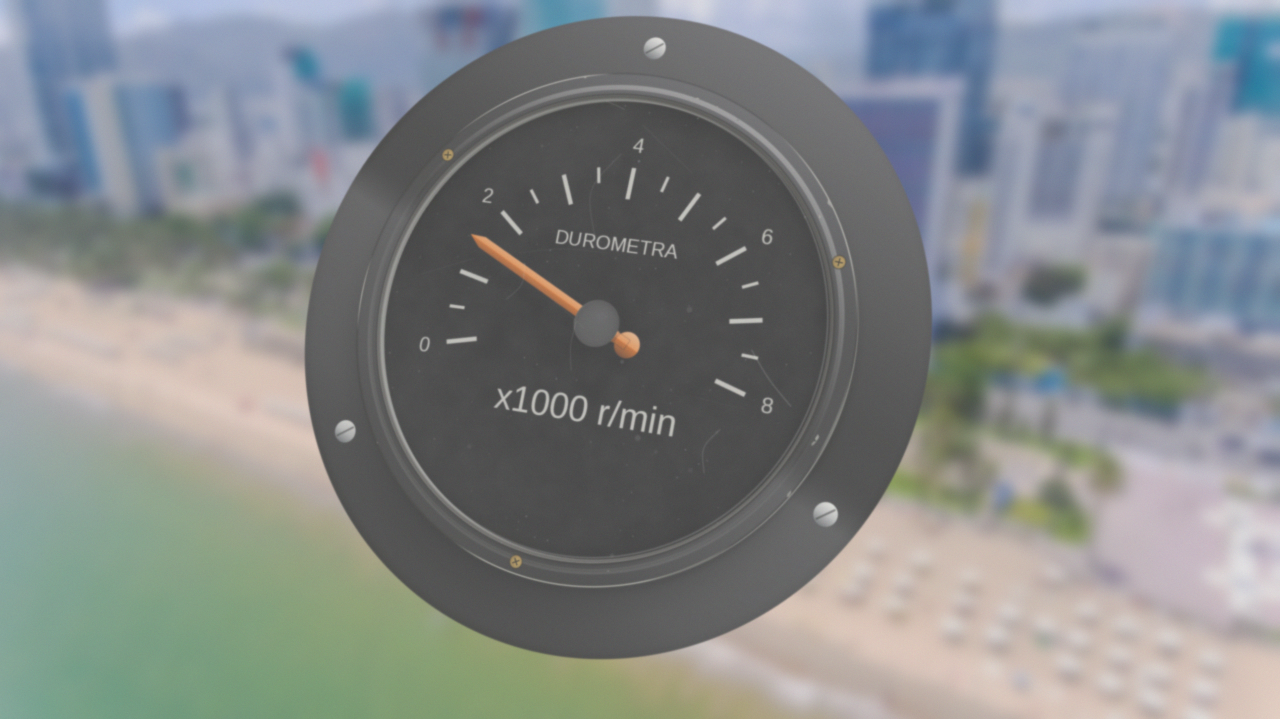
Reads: 1500rpm
